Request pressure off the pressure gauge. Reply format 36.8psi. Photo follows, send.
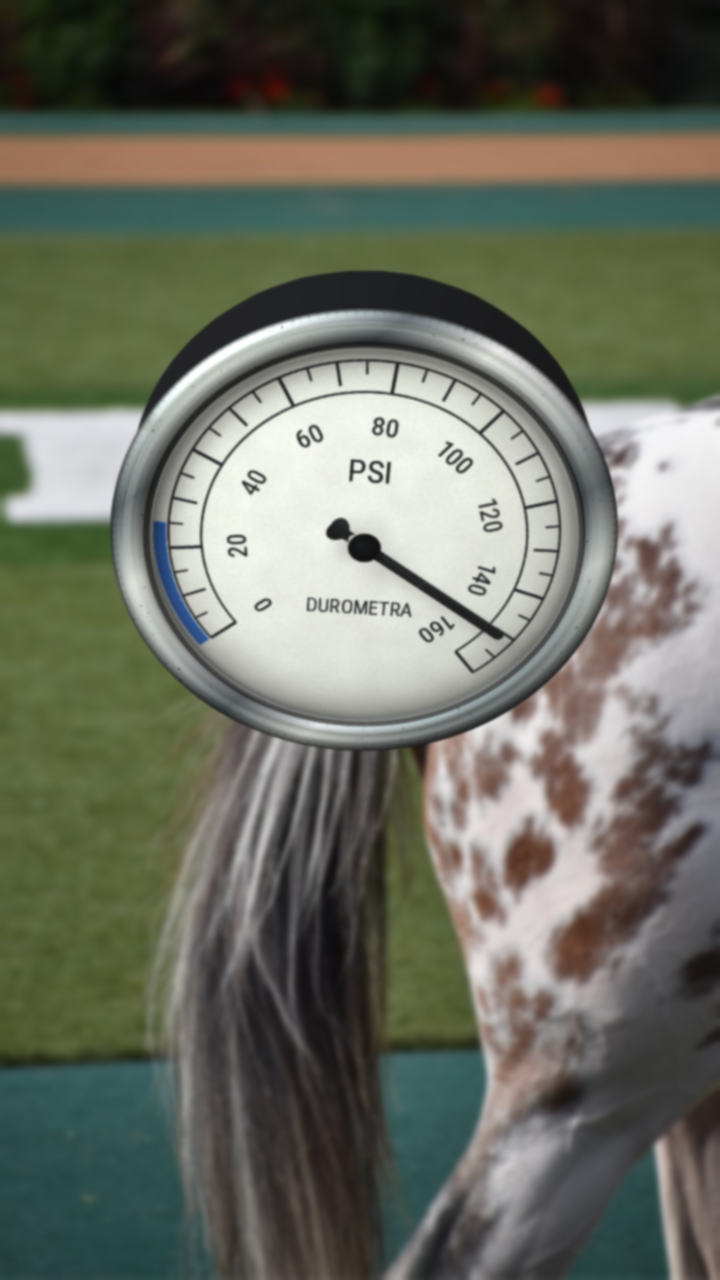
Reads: 150psi
